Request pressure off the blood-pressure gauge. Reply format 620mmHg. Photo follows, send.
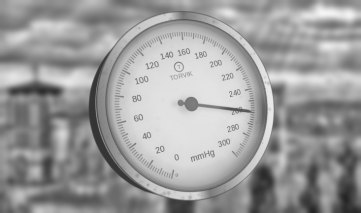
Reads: 260mmHg
